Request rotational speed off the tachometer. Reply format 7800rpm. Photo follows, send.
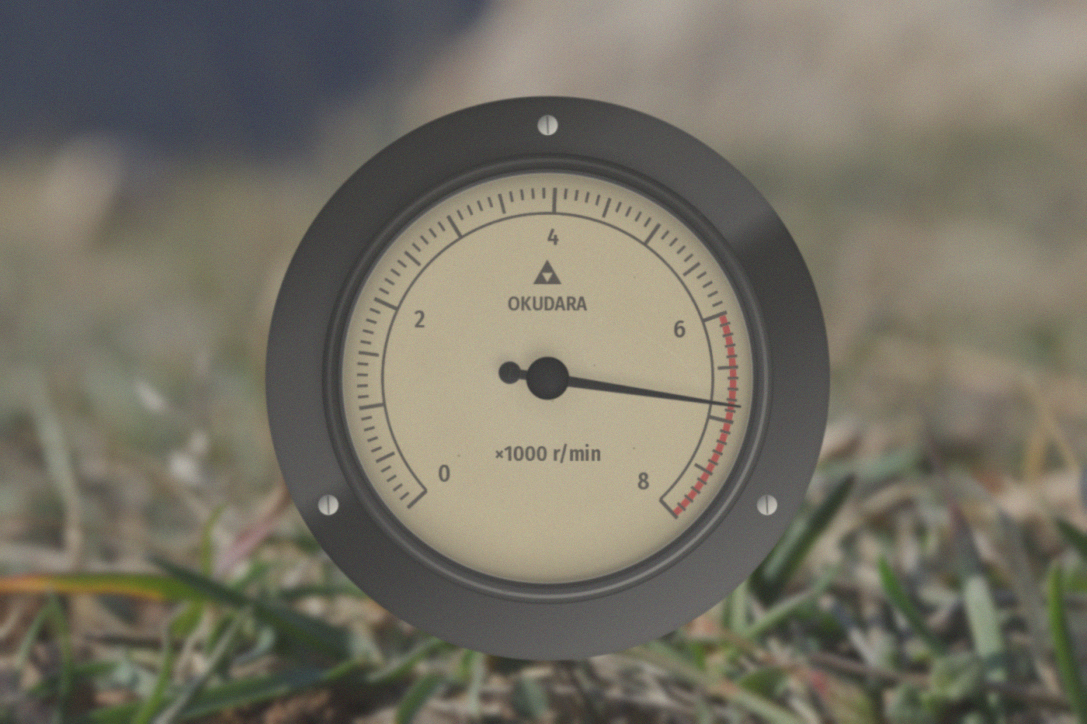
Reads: 6850rpm
